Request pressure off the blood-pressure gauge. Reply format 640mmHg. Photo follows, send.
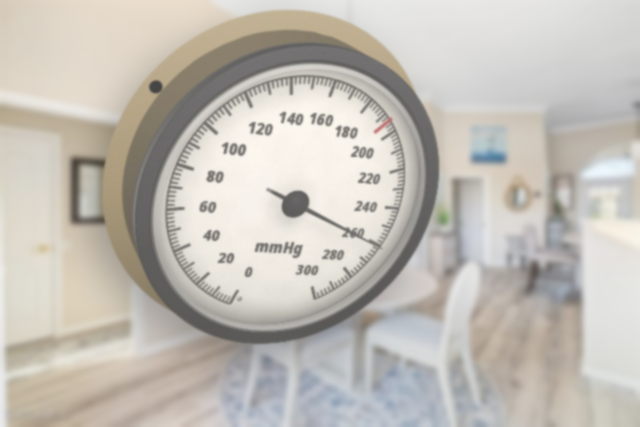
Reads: 260mmHg
